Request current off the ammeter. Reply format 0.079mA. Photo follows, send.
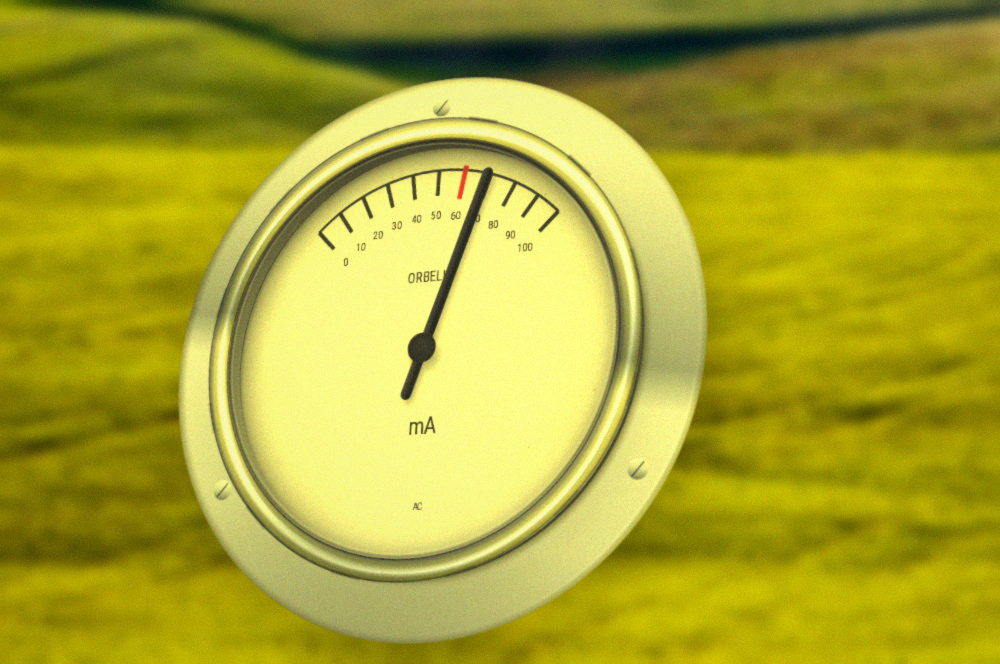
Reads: 70mA
